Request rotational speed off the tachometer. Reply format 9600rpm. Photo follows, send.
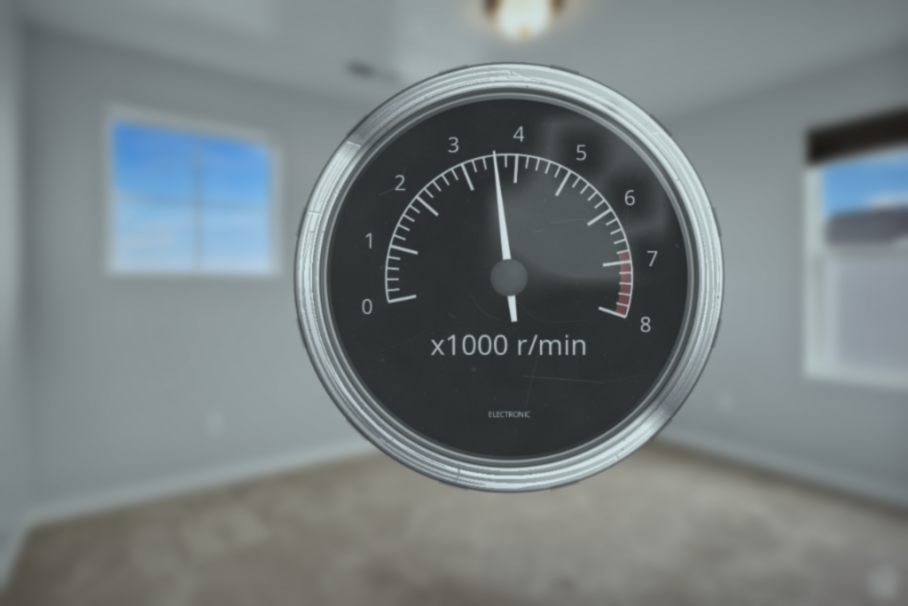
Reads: 3600rpm
